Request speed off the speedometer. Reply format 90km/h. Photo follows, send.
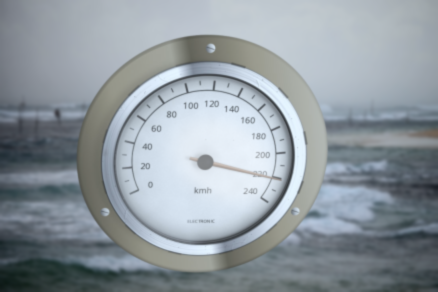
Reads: 220km/h
